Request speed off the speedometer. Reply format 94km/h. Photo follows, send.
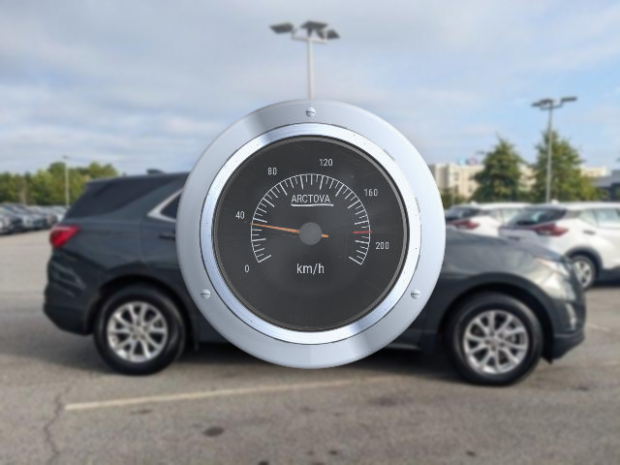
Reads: 35km/h
